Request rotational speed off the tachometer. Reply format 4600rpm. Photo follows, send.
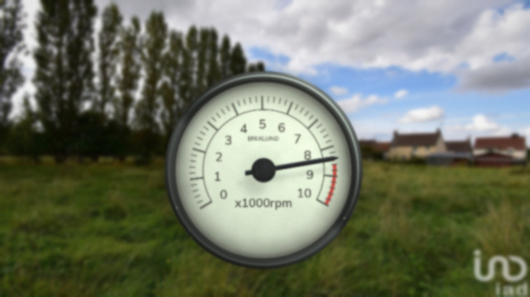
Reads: 8400rpm
